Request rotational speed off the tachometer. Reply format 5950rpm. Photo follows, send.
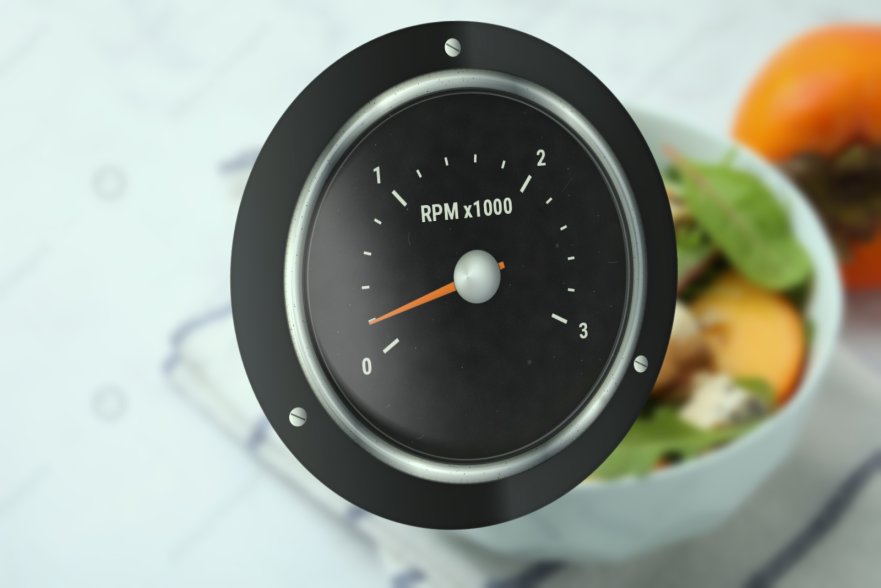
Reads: 200rpm
